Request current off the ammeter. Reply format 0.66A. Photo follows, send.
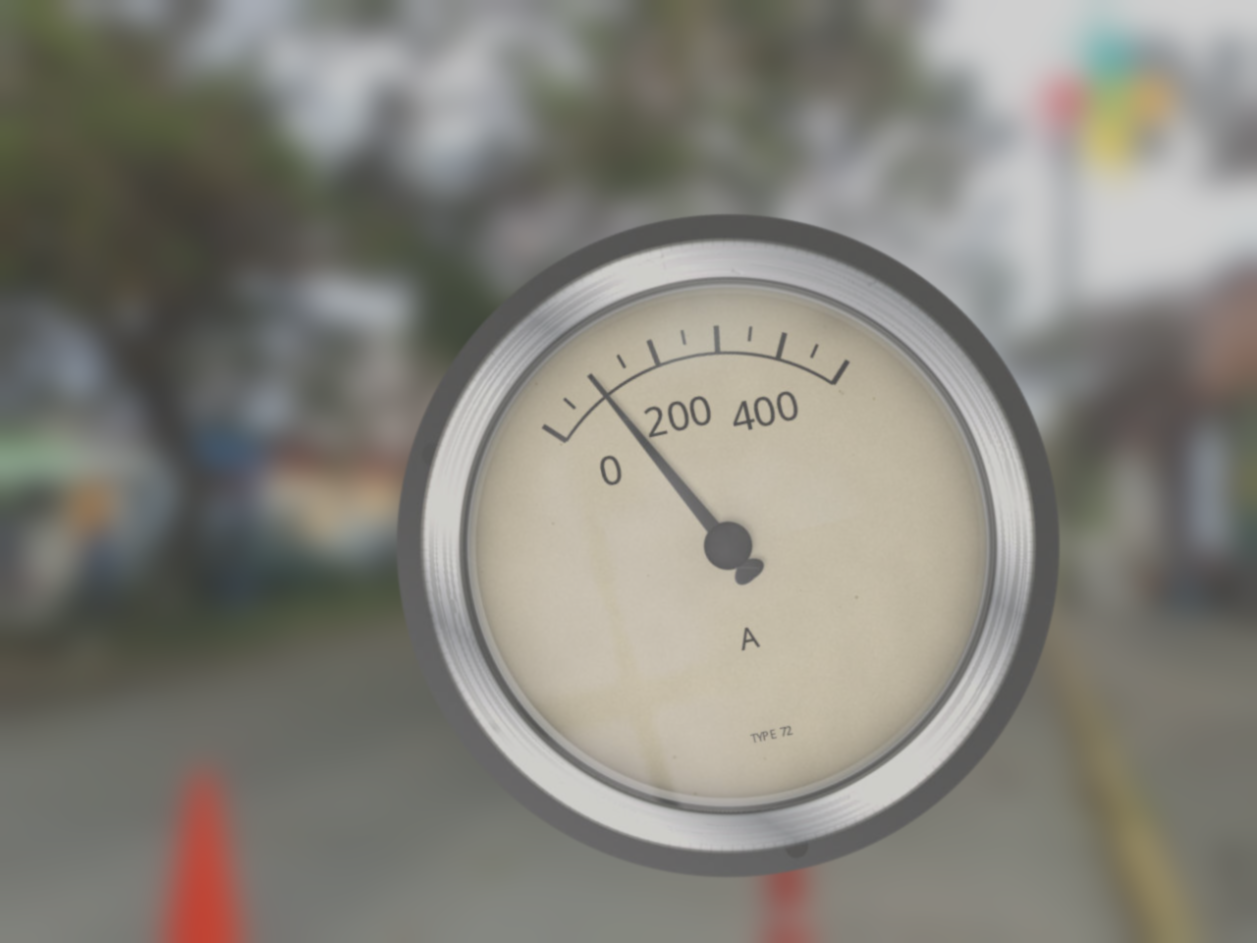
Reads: 100A
